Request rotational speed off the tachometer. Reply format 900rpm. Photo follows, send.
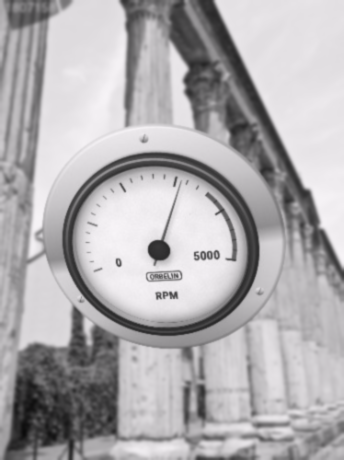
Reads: 3100rpm
